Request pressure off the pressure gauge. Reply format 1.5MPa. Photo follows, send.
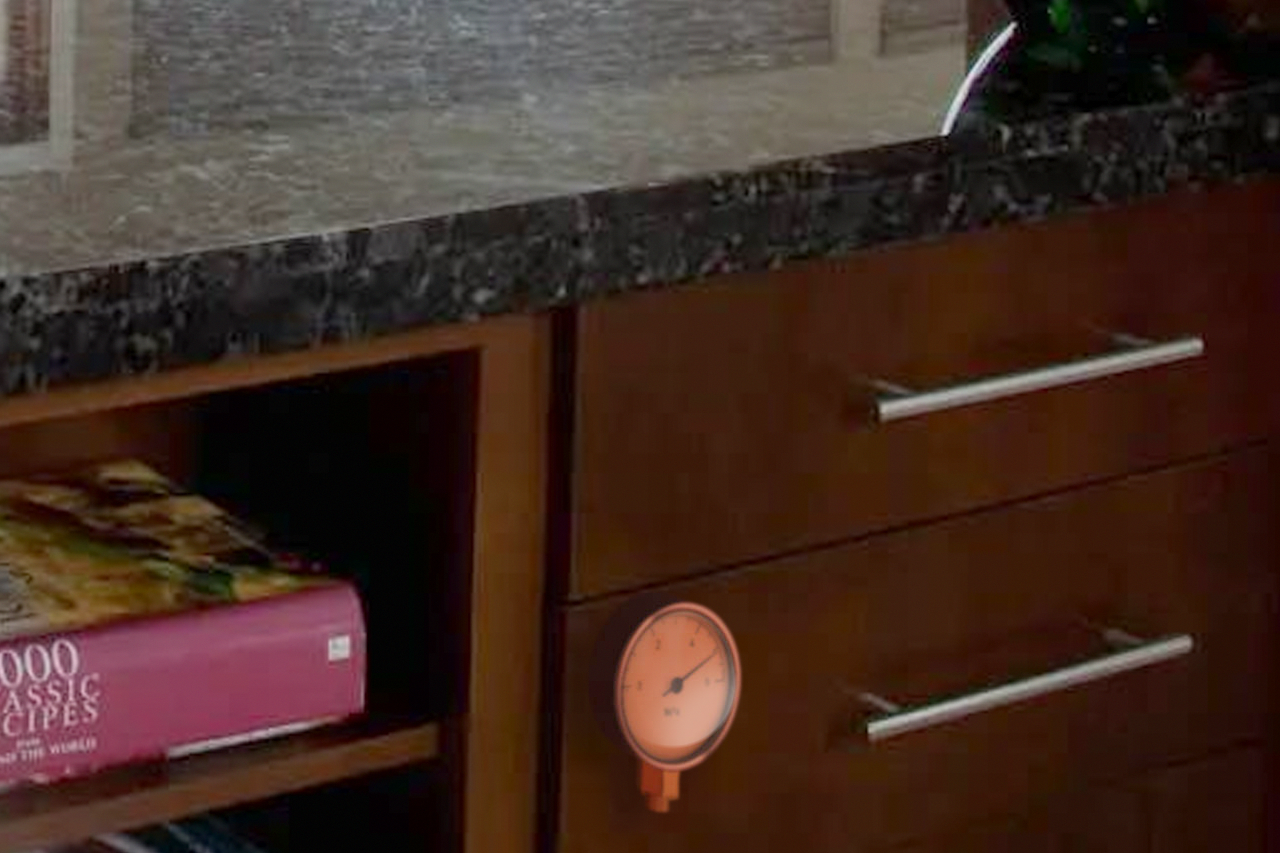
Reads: 5MPa
